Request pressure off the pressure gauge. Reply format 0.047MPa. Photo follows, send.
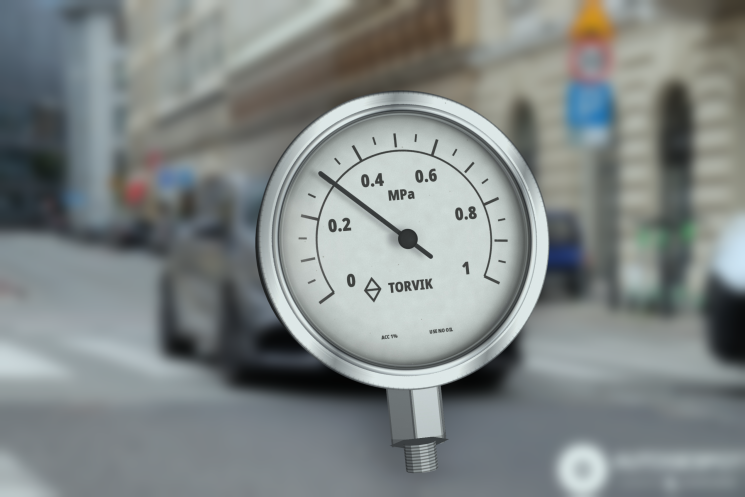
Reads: 0.3MPa
